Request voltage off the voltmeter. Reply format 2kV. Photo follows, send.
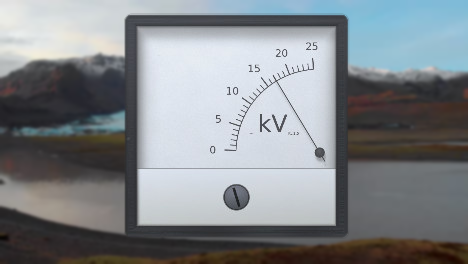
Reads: 17kV
